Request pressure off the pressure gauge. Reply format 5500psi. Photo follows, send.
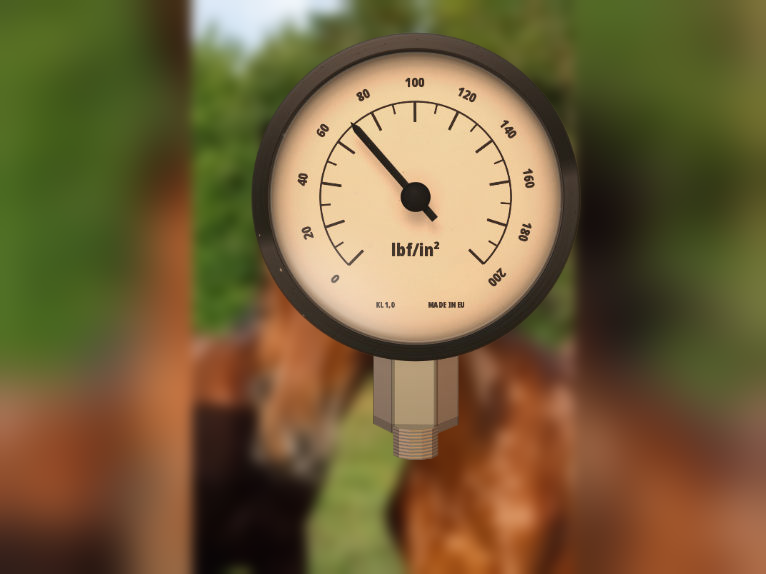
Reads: 70psi
